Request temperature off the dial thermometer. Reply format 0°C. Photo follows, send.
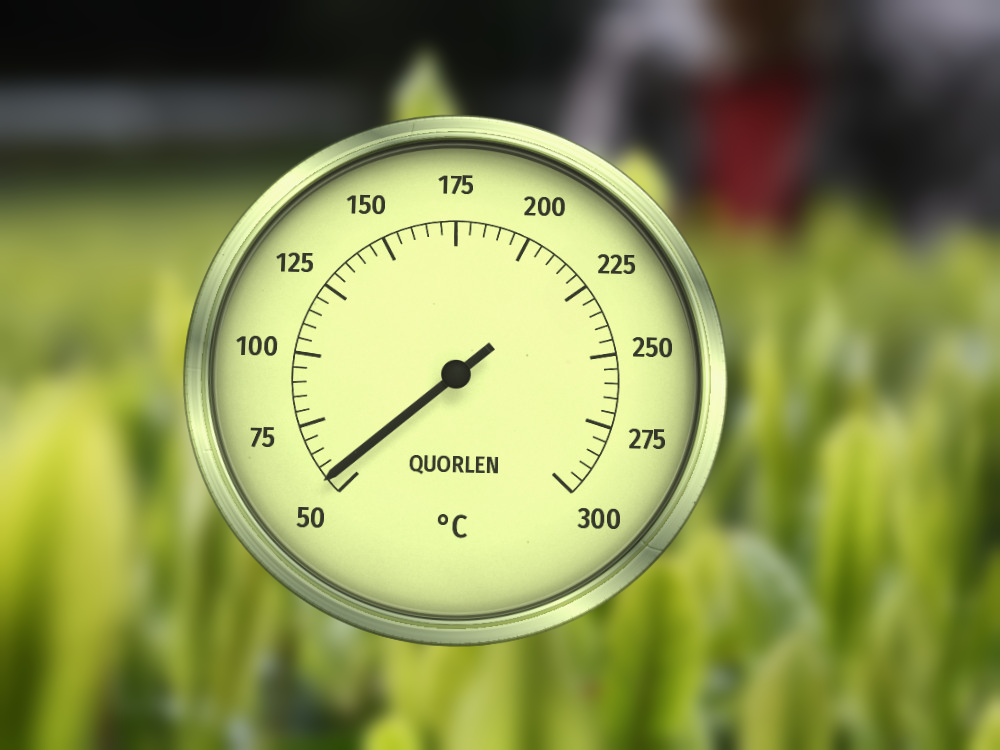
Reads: 55°C
